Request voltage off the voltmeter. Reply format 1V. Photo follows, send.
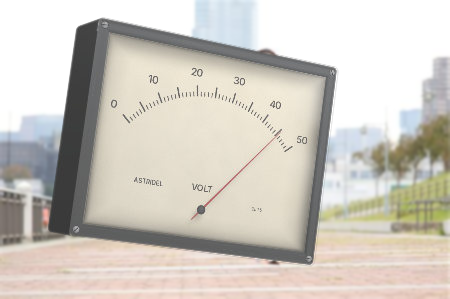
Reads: 45V
